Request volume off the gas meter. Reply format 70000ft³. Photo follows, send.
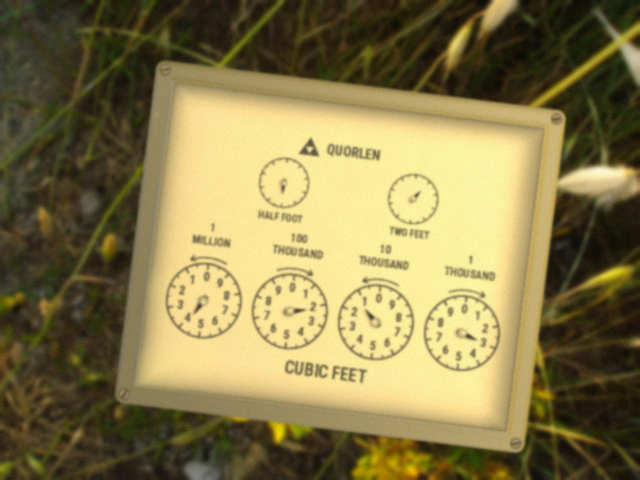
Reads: 421300ft³
